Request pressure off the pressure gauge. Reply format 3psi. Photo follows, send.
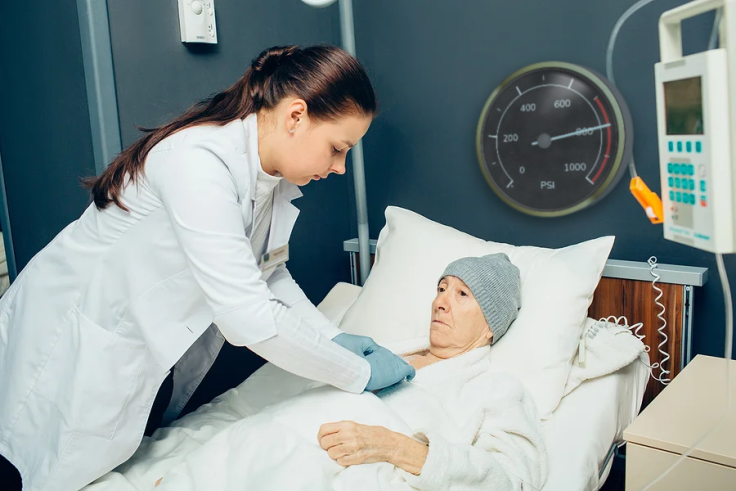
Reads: 800psi
